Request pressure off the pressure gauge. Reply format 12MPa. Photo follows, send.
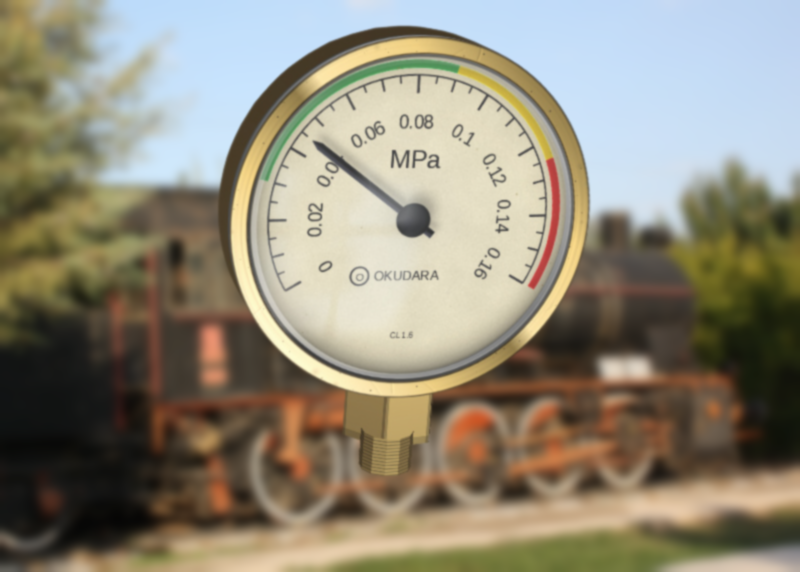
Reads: 0.045MPa
